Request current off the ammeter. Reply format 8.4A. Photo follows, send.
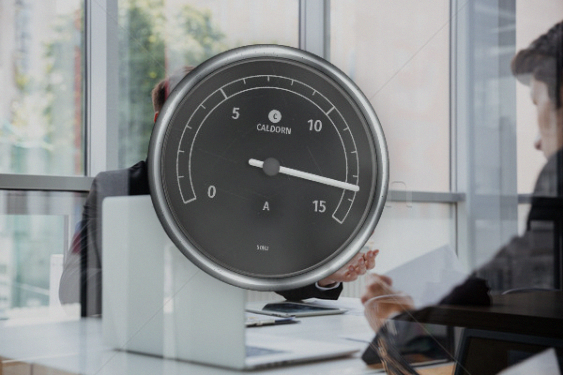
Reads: 13.5A
